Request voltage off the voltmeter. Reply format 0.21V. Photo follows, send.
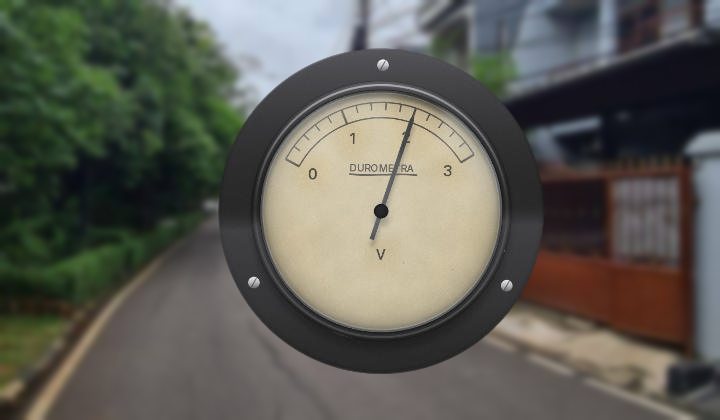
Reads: 2V
